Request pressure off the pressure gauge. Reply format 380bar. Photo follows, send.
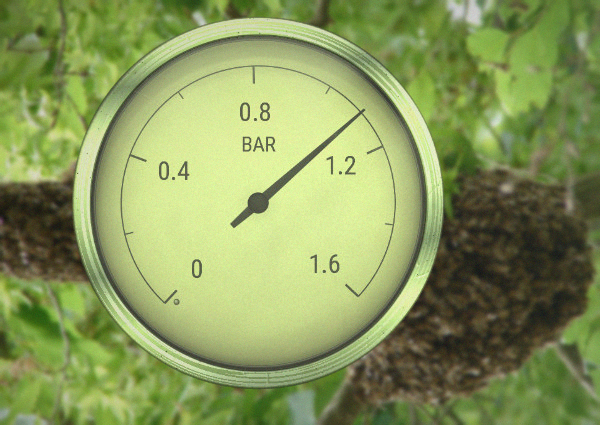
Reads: 1.1bar
